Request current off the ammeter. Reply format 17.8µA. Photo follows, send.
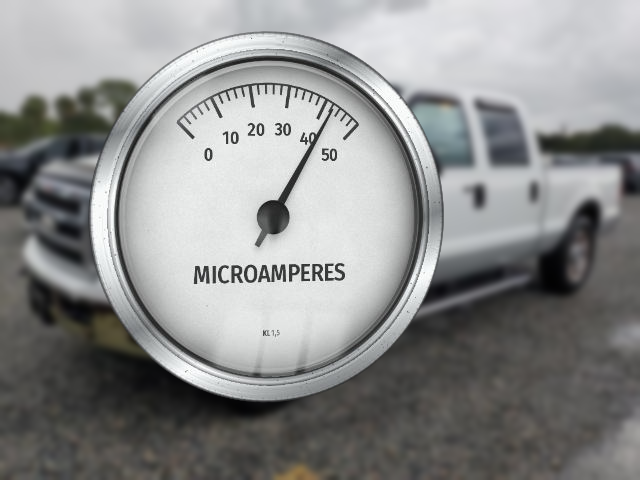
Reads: 42µA
